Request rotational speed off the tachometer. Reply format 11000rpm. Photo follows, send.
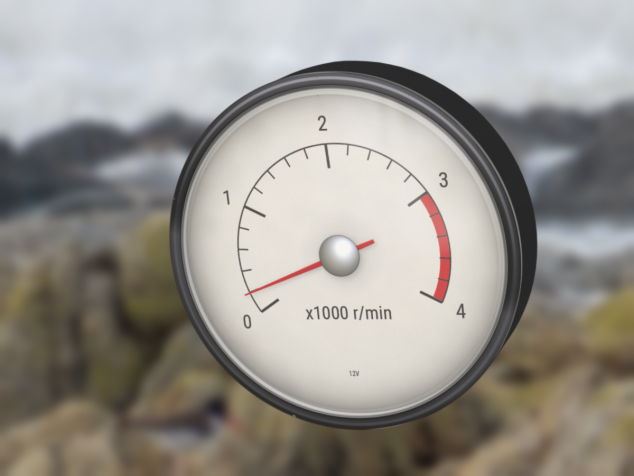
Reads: 200rpm
